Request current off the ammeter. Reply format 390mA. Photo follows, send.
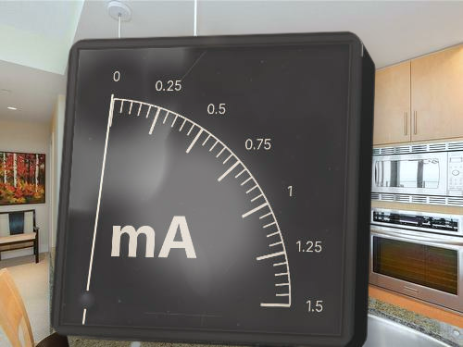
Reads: 0mA
